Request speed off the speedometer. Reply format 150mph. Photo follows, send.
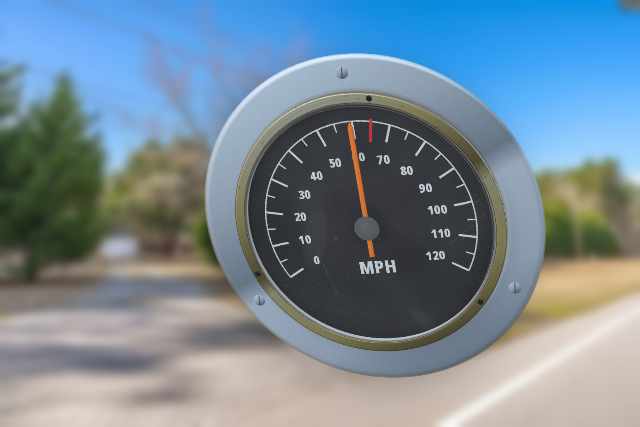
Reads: 60mph
